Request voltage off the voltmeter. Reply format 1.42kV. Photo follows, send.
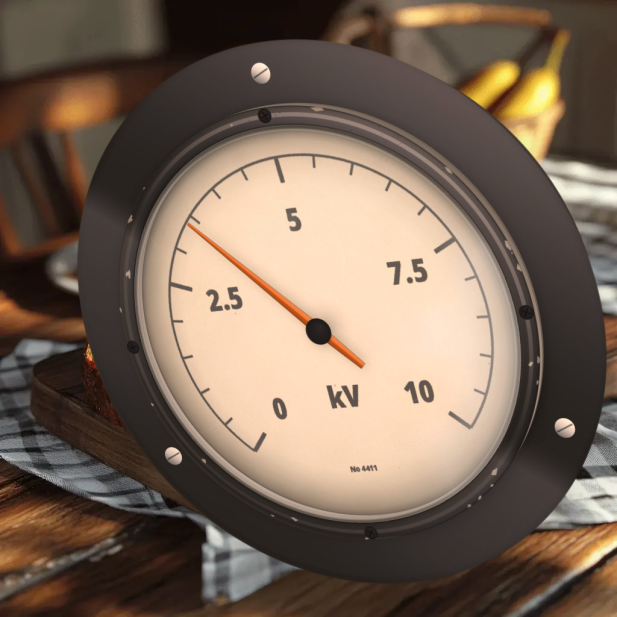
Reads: 3.5kV
